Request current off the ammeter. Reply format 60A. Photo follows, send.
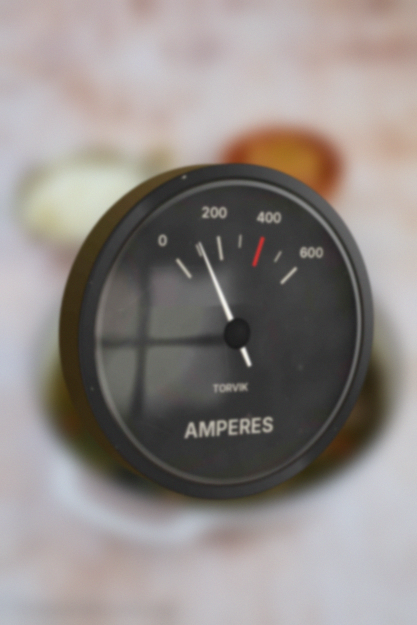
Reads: 100A
